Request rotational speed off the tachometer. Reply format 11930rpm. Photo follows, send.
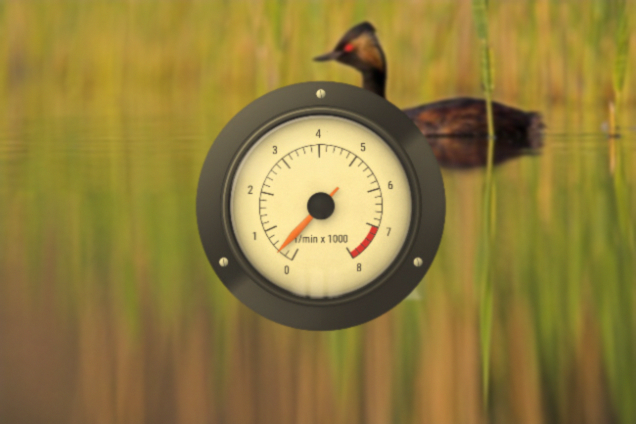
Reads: 400rpm
